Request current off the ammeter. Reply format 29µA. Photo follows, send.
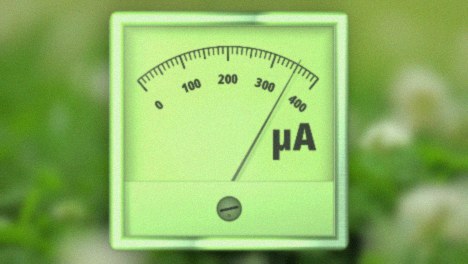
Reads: 350µA
